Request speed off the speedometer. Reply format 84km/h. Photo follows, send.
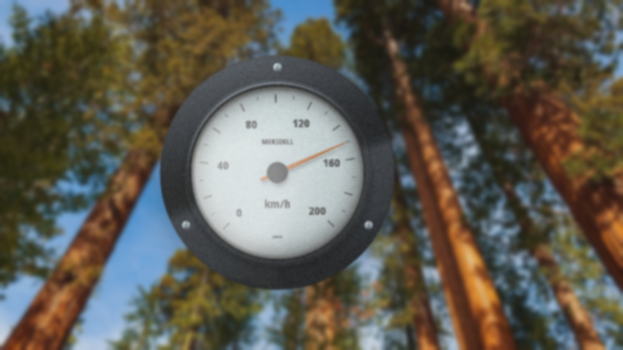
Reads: 150km/h
